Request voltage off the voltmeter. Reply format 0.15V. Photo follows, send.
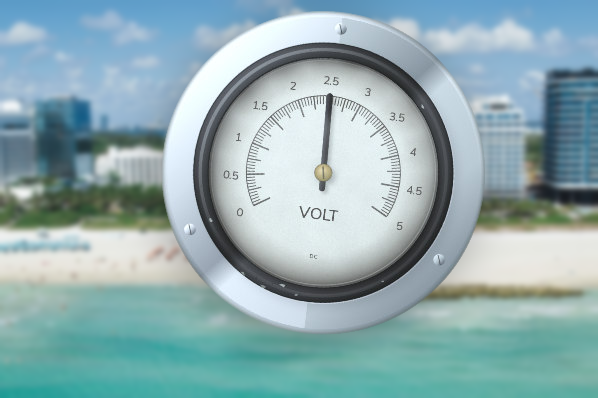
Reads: 2.5V
